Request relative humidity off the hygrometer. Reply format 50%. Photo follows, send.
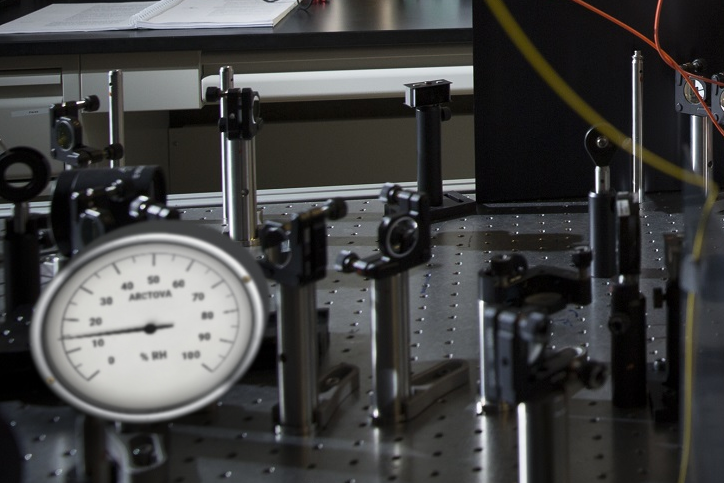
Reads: 15%
